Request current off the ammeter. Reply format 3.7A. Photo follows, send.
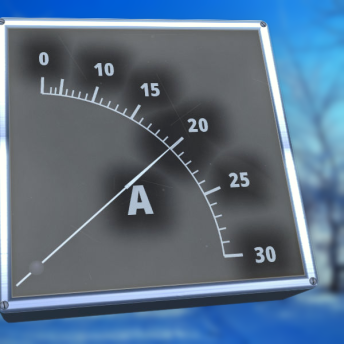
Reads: 20A
